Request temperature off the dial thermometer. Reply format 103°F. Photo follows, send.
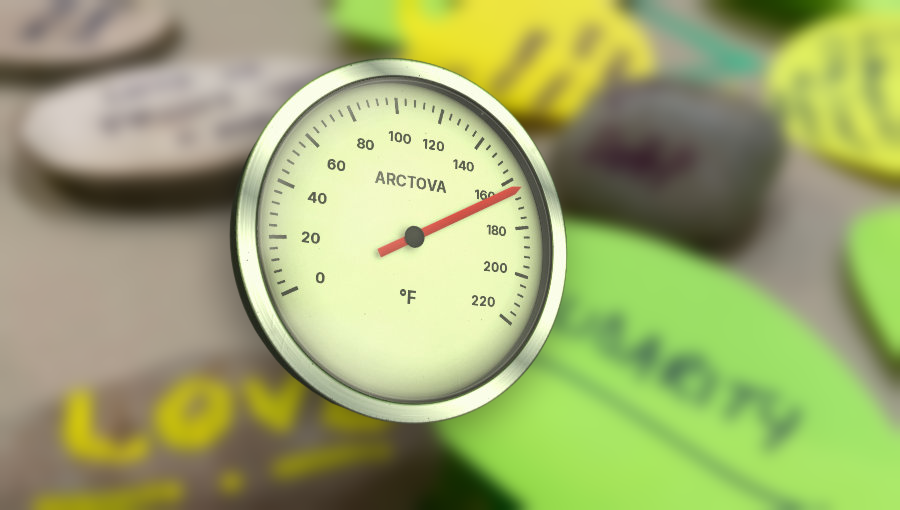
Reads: 164°F
